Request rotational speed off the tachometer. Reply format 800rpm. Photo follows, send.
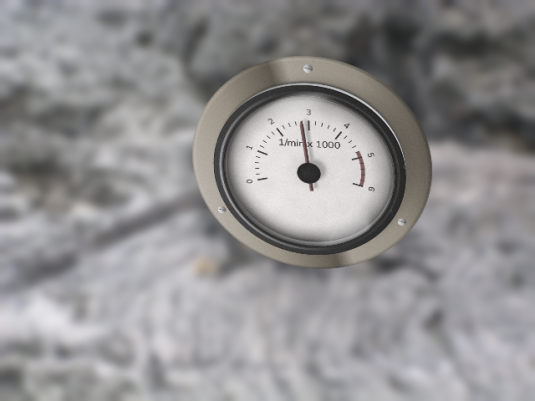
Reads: 2800rpm
